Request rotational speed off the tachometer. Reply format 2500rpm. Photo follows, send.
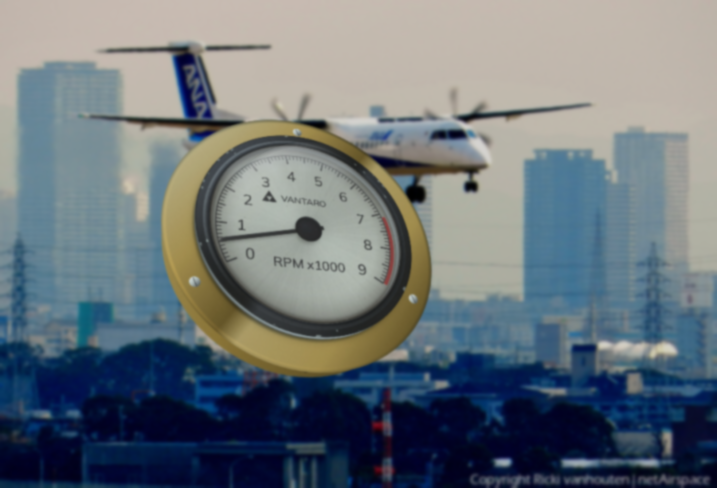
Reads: 500rpm
